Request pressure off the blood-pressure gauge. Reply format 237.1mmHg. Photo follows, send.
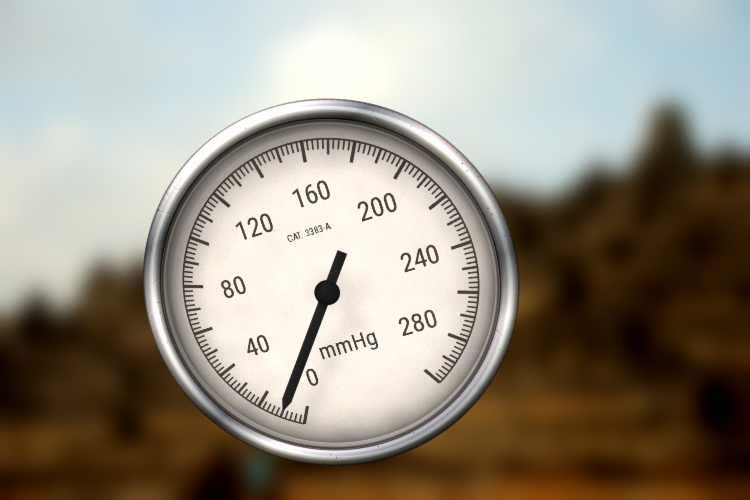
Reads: 10mmHg
